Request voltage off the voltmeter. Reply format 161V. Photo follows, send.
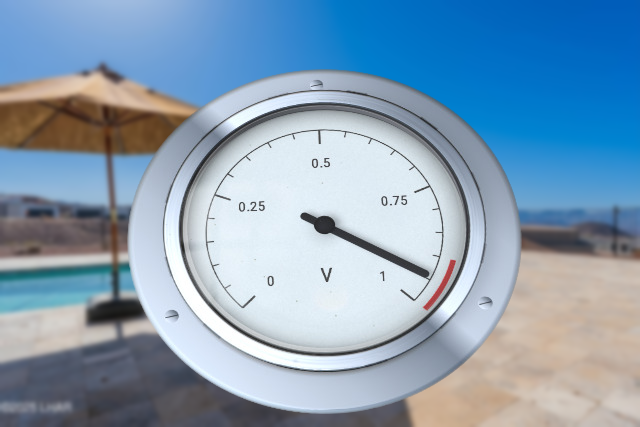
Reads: 0.95V
